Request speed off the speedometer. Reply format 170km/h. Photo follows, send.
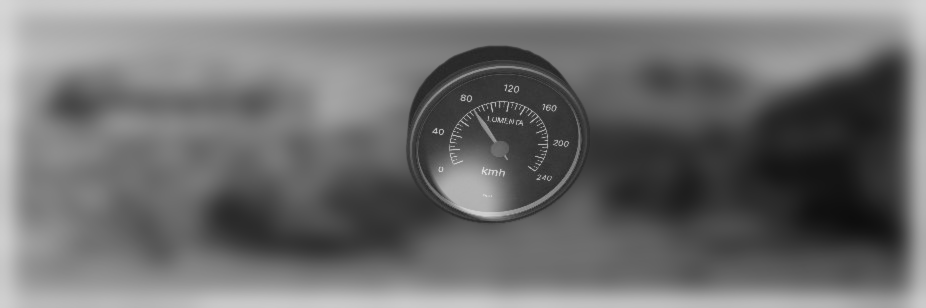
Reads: 80km/h
